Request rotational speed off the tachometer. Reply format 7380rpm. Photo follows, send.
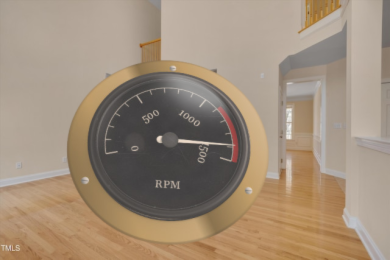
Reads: 1400rpm
